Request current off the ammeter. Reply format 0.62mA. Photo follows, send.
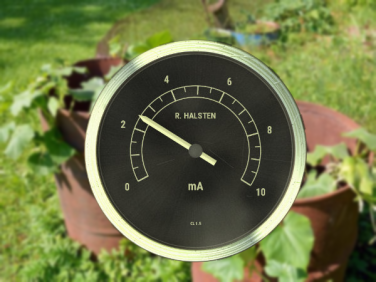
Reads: 2.5mA
